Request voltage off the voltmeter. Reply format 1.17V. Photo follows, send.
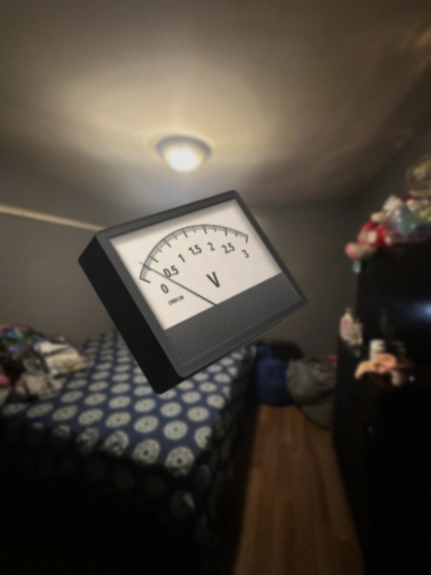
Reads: 0.25V
